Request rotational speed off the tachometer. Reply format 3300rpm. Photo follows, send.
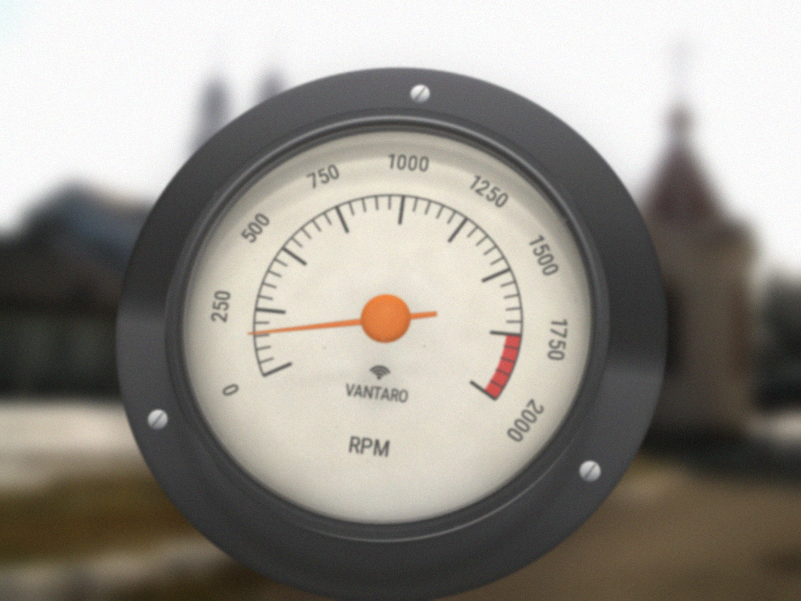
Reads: 150rpm
